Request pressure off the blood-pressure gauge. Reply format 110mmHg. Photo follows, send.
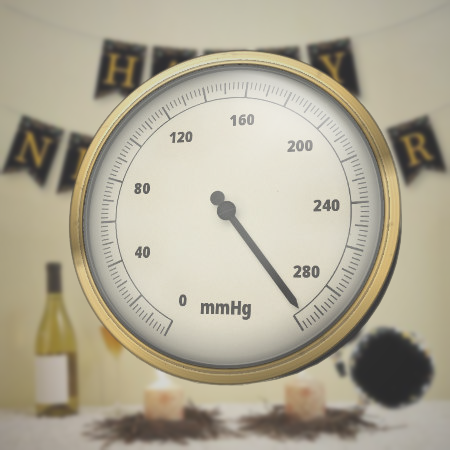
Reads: 296mmHg
